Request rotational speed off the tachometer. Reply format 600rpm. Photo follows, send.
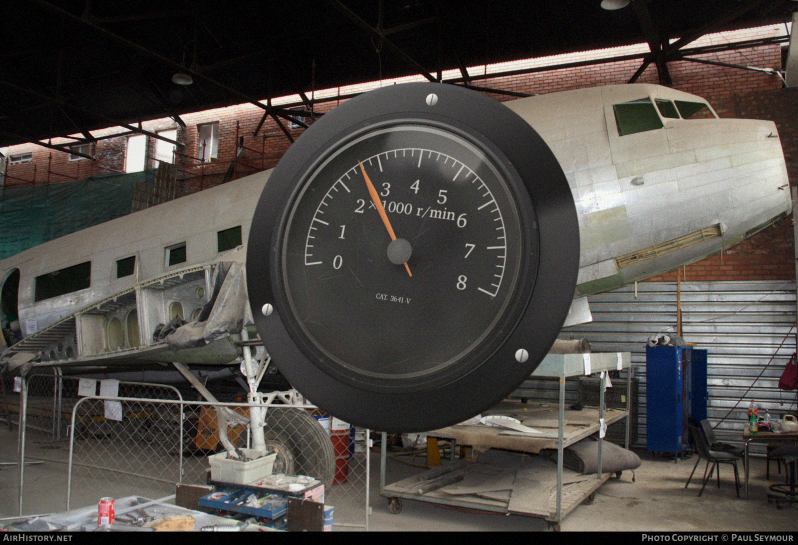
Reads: 2600rpm
